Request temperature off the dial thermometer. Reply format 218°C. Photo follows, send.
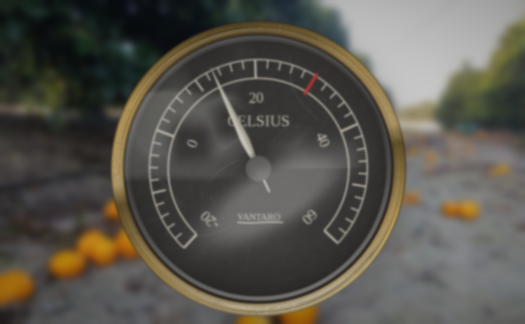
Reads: 13°C
